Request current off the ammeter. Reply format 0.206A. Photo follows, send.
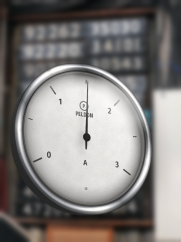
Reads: 1.5A
